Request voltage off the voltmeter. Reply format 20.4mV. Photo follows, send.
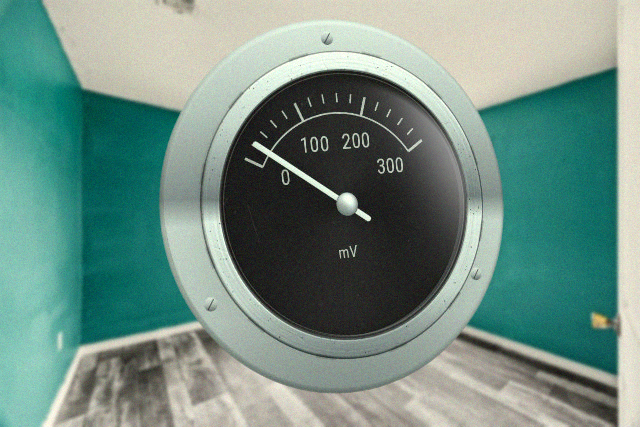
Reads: 20mV
